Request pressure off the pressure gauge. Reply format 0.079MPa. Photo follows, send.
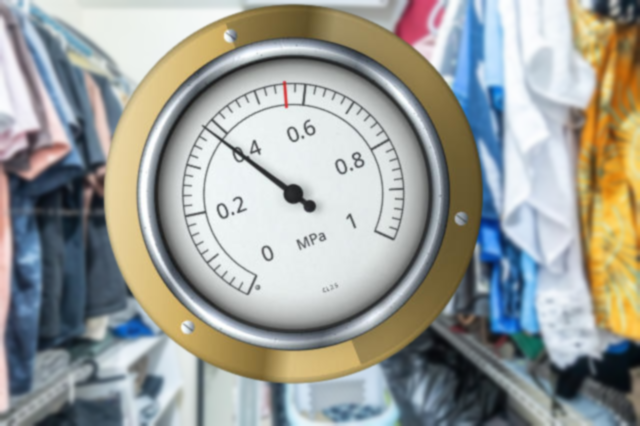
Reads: 0.38MPa
